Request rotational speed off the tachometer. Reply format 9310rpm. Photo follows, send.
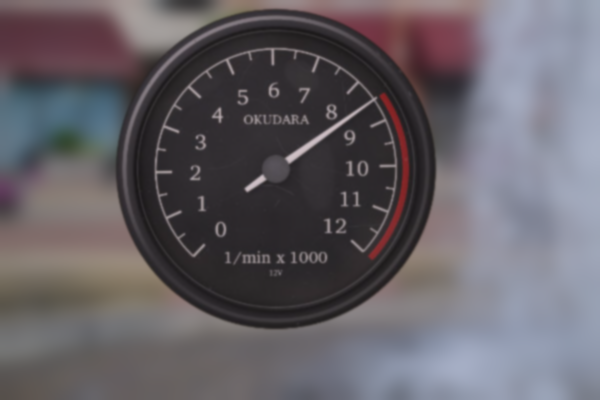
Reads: 8500rpm
